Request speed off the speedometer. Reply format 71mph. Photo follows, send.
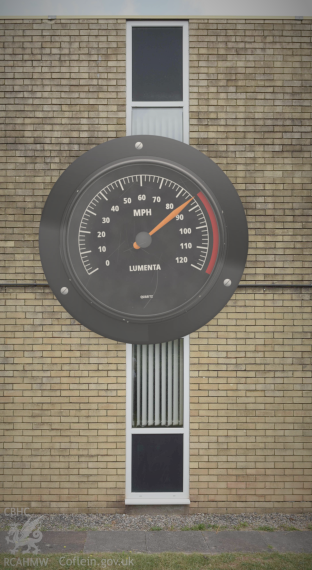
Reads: 86mph
